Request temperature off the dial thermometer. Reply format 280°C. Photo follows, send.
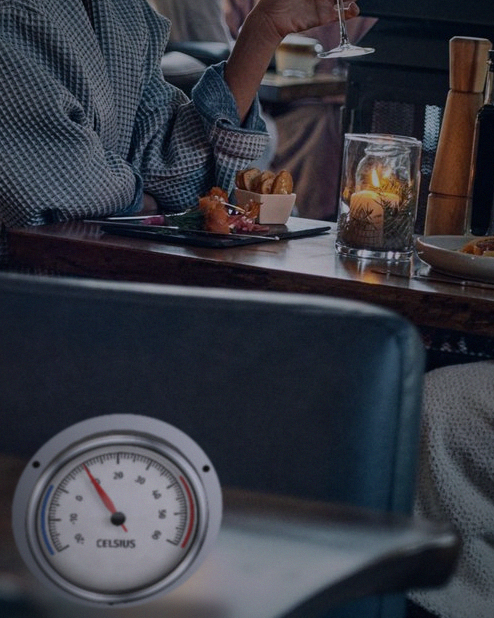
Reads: 10°C
